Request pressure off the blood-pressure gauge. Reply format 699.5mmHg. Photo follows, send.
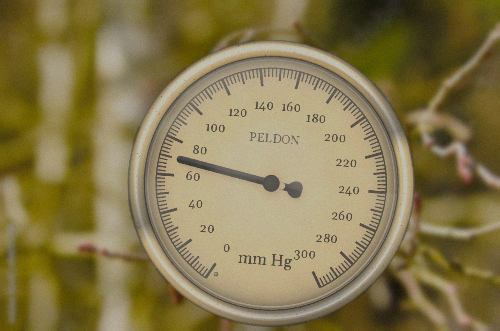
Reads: 70mmHg
